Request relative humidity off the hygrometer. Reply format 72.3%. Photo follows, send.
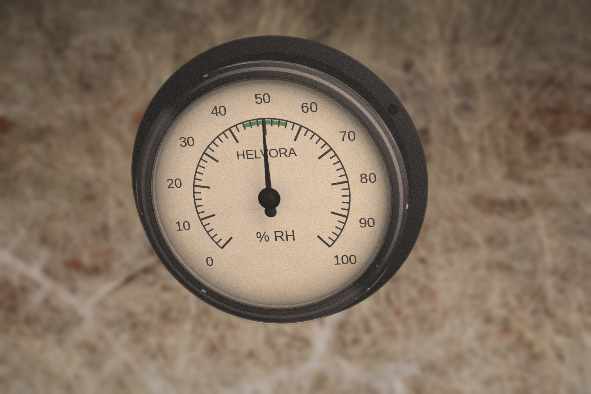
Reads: 50%
